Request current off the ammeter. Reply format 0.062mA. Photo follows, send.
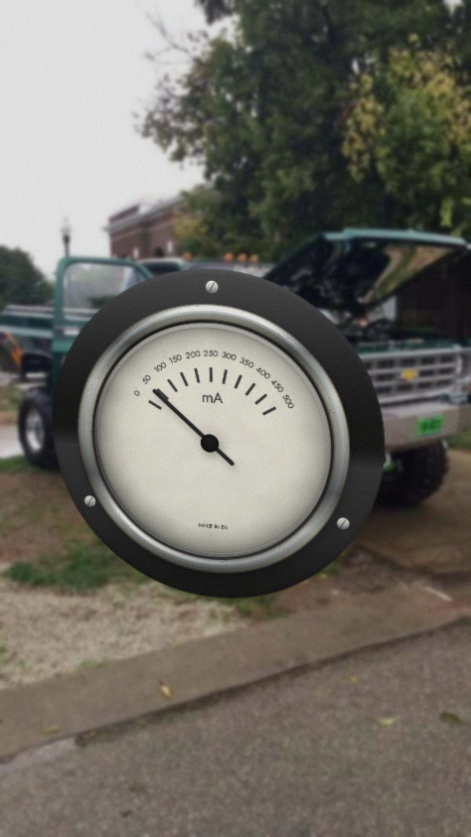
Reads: 50mA
